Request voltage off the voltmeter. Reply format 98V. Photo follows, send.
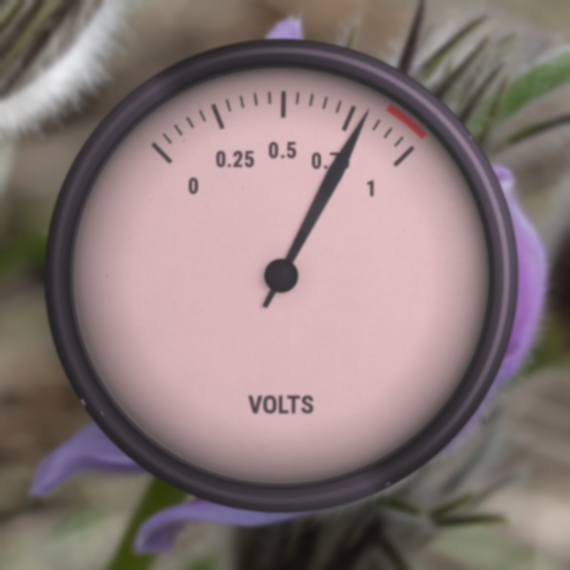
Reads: 0.8V
